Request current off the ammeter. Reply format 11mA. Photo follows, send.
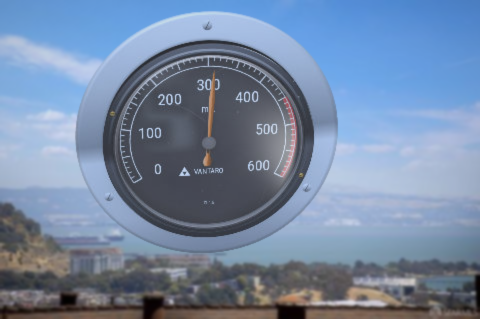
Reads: 310mA
